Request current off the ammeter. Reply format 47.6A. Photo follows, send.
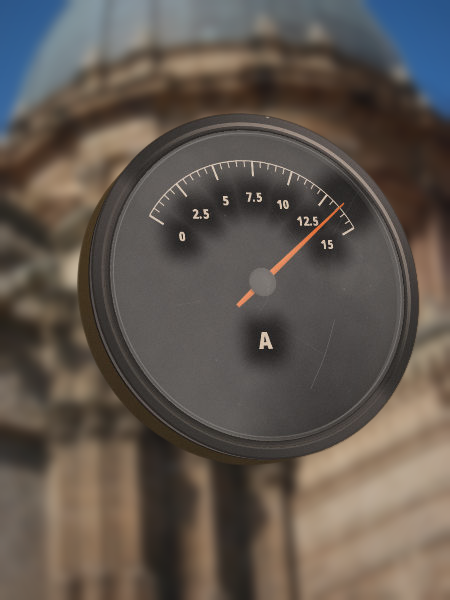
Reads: 13.5A
